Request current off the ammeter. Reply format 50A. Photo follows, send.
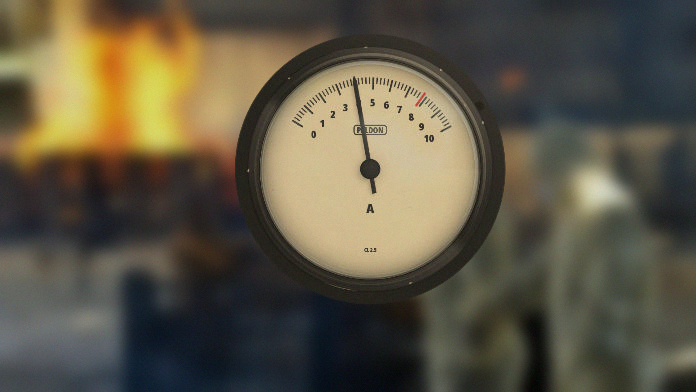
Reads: 4A
